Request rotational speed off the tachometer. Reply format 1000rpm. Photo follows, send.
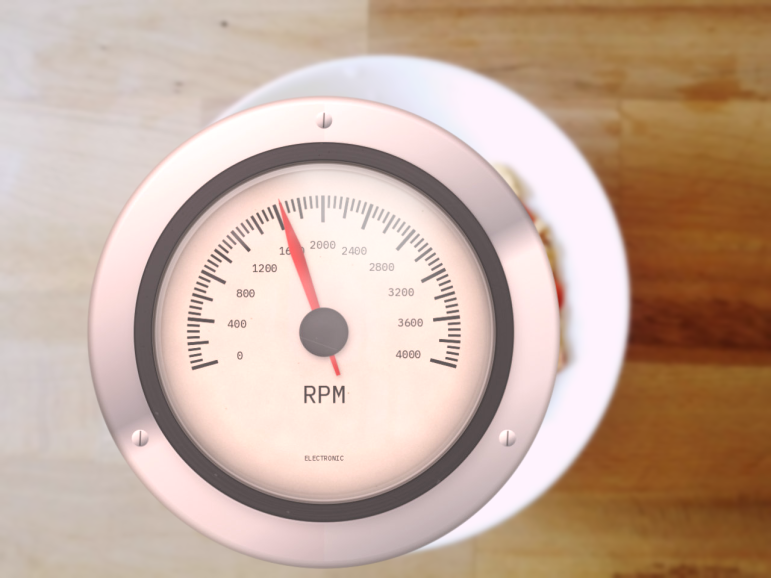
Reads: 1650rpm
